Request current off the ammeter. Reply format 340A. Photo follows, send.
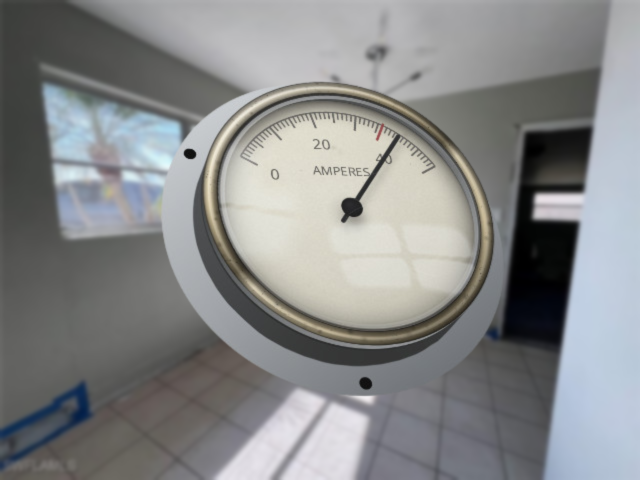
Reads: 40A
